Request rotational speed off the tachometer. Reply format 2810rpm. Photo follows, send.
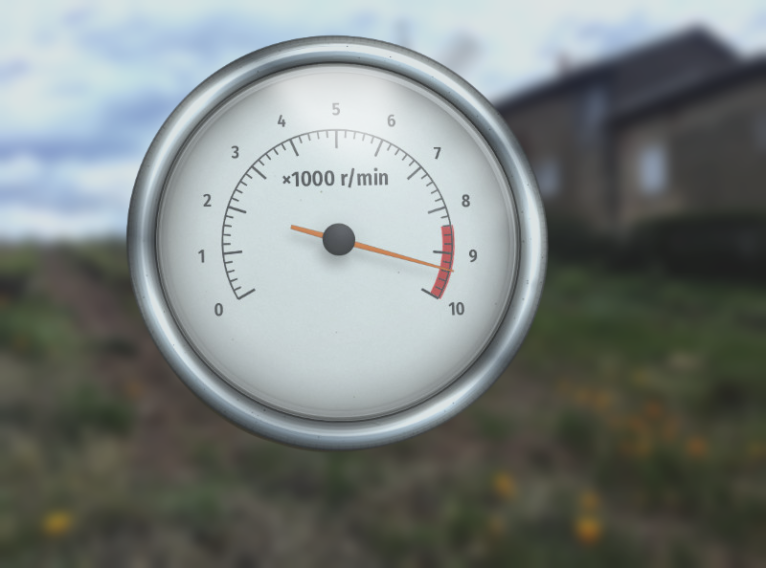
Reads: 9400rpm
